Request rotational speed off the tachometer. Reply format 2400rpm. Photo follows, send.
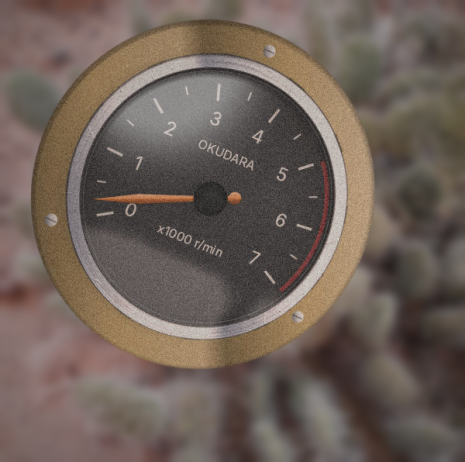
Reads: 250rpm
